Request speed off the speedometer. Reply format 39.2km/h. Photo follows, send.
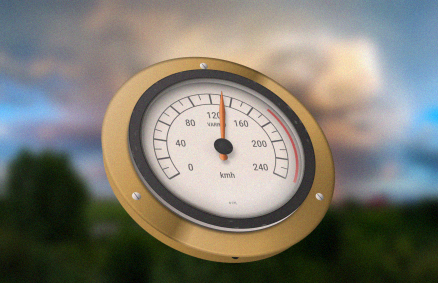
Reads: 130km/h
